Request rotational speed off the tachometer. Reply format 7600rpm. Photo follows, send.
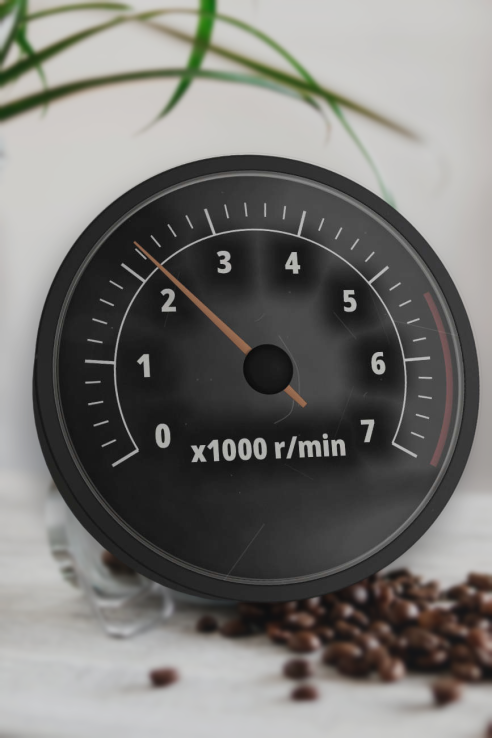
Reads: 2200rpm
